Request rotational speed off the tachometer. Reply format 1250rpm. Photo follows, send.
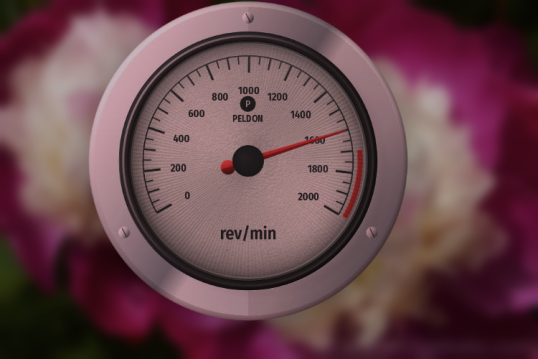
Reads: 1600rpm
